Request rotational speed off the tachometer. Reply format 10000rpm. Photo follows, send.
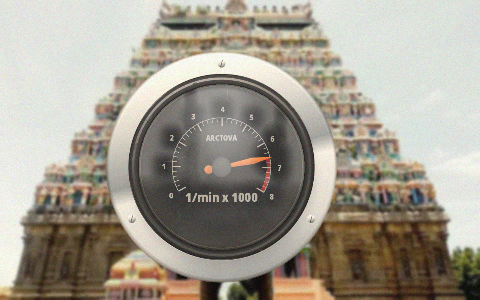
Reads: 6600rpm
